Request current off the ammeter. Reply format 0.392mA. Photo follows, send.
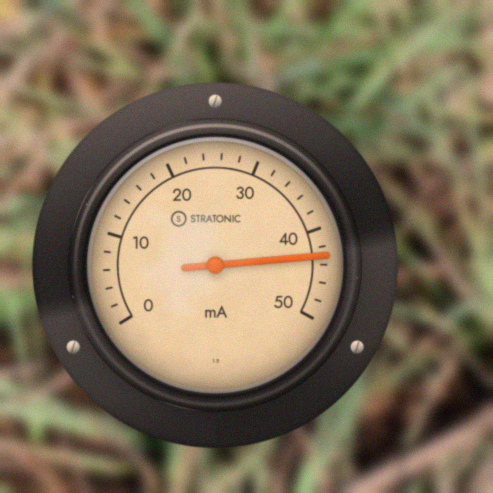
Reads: 43mA
